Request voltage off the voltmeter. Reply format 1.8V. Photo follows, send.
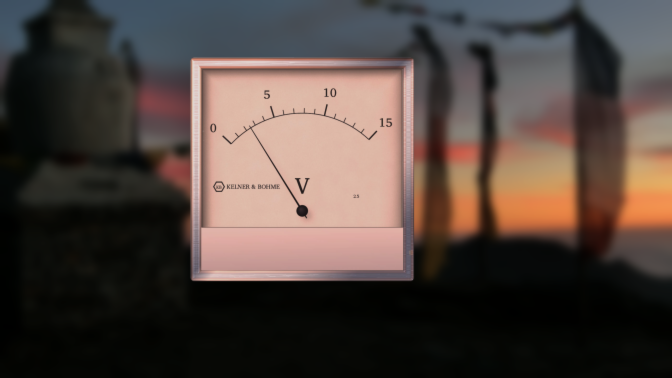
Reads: 2.5V
